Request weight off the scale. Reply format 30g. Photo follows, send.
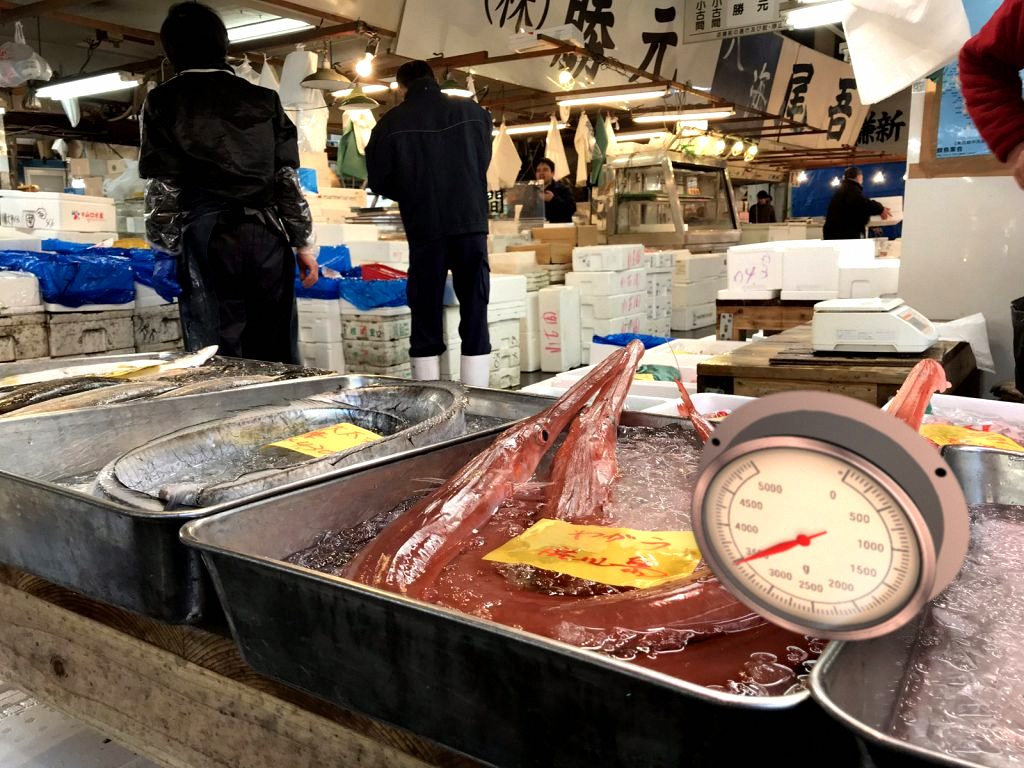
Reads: 3500g
